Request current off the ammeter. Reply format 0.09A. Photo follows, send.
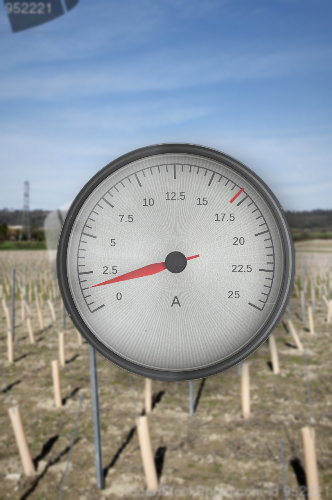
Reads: 1.5A
